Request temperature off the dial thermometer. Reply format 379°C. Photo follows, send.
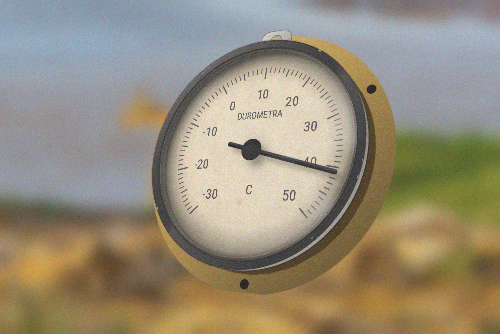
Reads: 41°C
